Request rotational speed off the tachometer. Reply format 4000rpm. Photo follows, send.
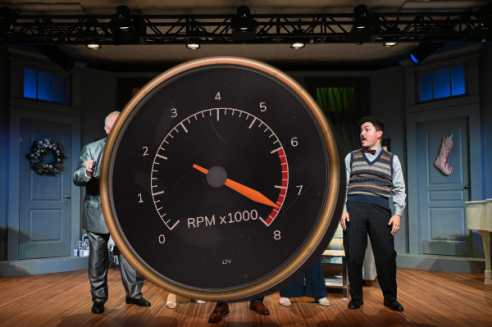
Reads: 7500rpm
